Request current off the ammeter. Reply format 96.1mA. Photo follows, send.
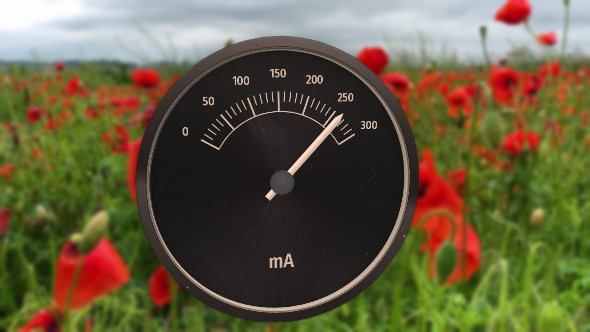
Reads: 260mA
